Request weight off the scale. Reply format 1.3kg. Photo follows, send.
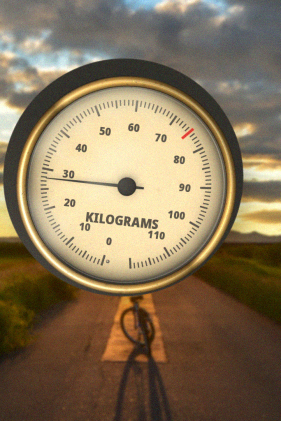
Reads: 28kg
